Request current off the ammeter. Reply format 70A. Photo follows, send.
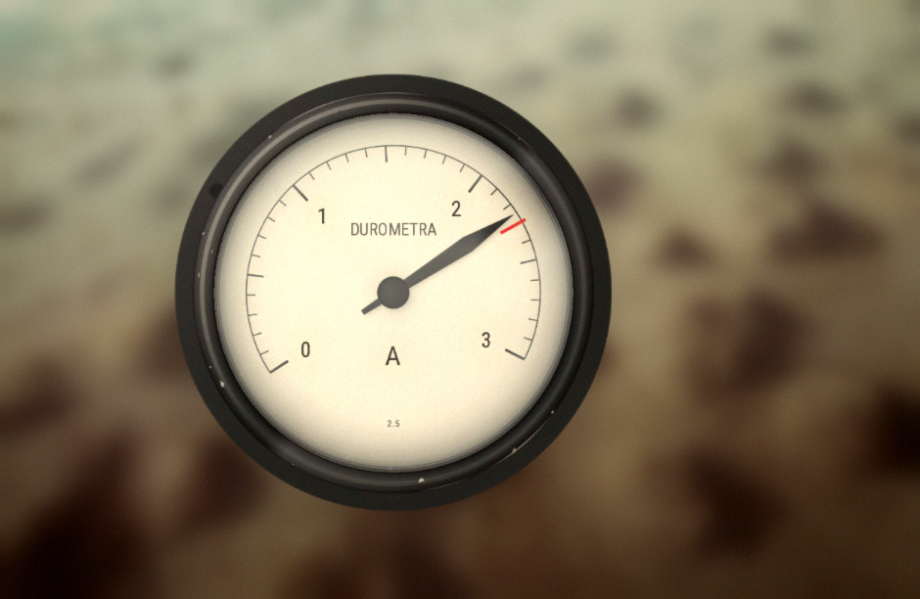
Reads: 2.25A
